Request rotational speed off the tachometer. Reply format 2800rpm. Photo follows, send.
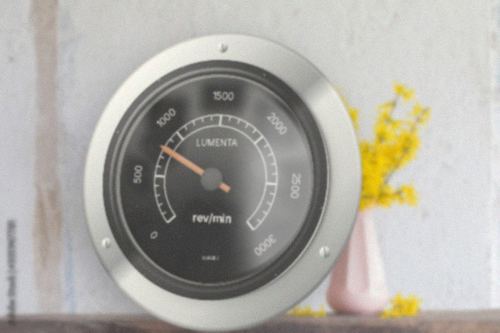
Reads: 800rpm
